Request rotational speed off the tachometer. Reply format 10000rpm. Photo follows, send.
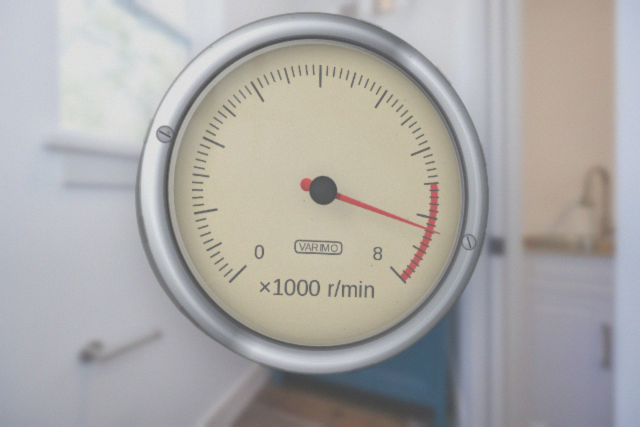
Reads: 7200rpm
